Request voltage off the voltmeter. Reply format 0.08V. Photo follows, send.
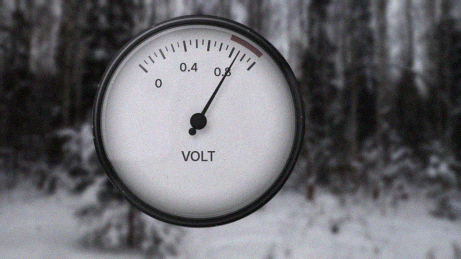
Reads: 0.85V
